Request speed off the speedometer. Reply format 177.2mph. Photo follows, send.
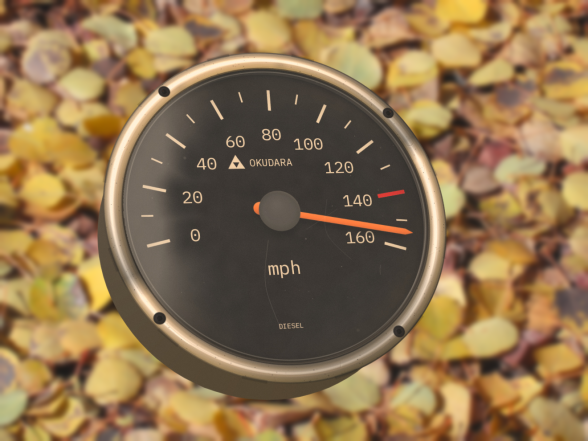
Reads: 155mph
